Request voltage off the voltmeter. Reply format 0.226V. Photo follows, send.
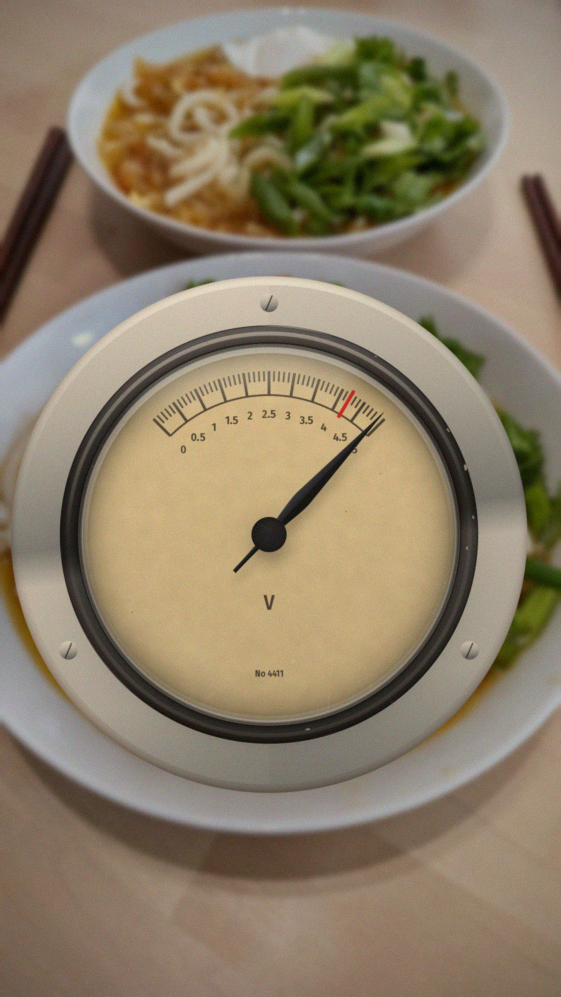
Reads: 4.9V
